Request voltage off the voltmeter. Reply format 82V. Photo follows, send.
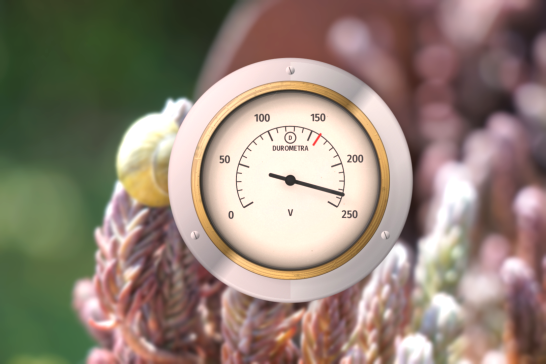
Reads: 235V
